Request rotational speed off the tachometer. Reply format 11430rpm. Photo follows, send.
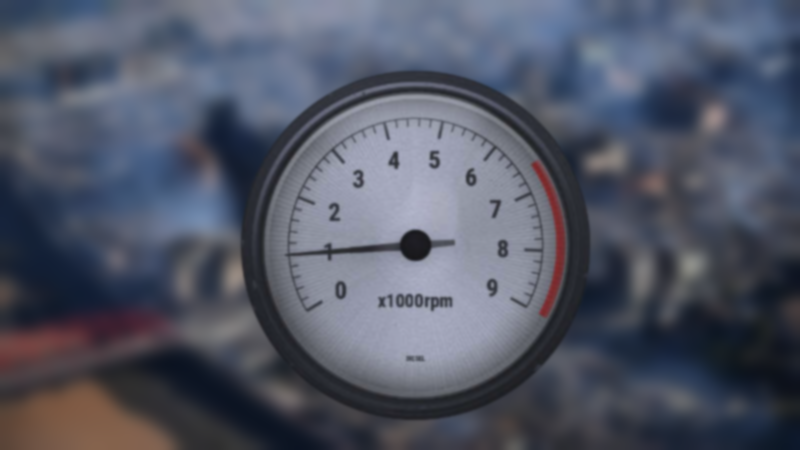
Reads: 1000rpm
